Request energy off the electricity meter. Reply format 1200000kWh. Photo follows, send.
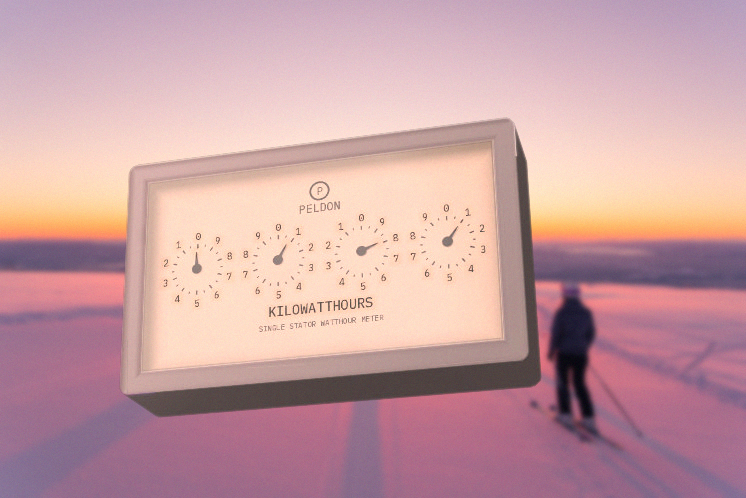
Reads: 81kWh
